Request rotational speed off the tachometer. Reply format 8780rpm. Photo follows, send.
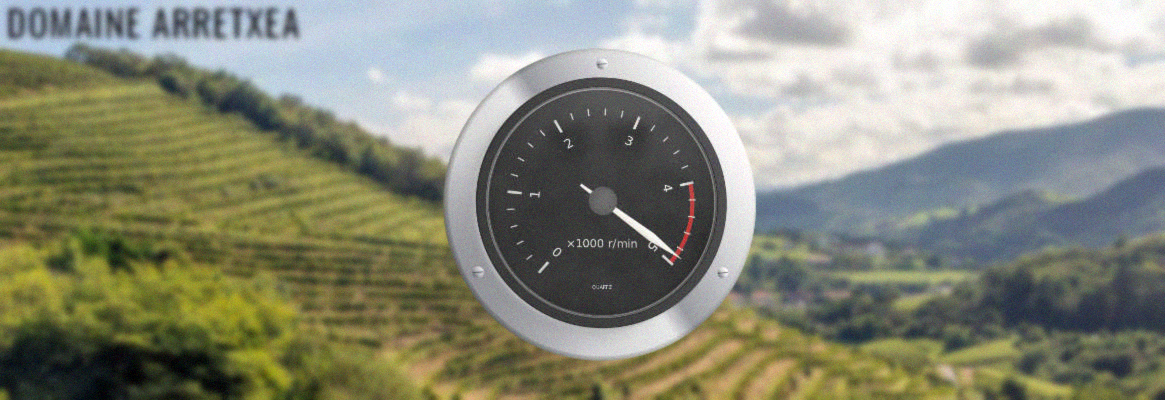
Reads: 4900rpm
